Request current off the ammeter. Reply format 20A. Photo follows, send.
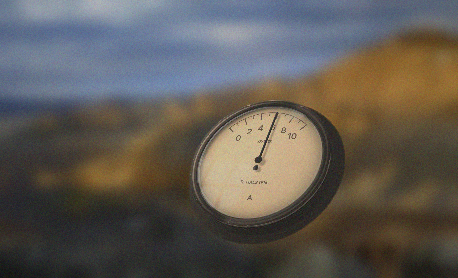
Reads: 6A
